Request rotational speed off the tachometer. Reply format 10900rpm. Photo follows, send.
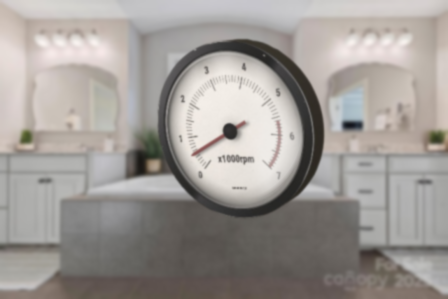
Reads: 500rpm
